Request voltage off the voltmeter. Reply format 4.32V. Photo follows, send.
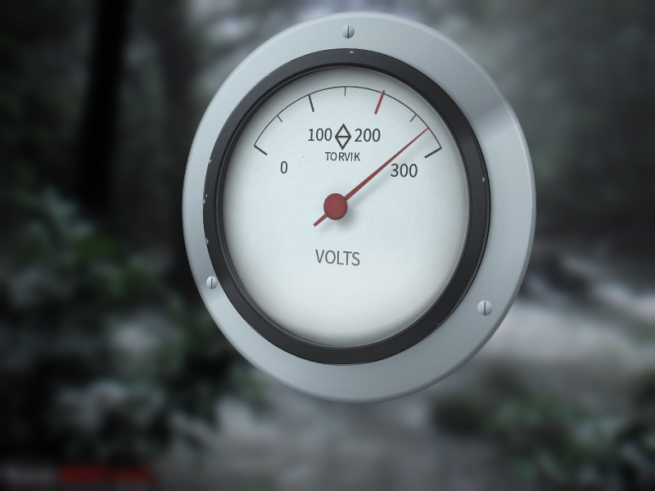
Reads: 275V
